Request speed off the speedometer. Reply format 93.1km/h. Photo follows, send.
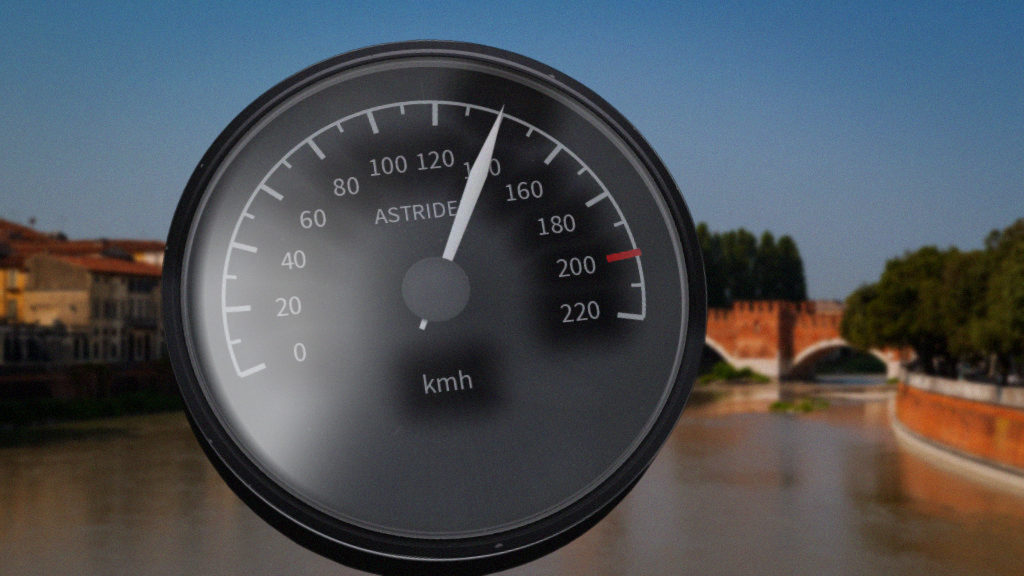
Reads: 140km/h
